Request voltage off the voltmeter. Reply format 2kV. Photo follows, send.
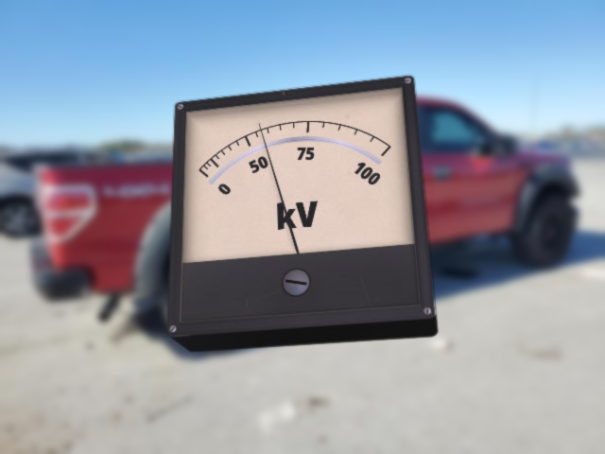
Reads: 57.5kV
